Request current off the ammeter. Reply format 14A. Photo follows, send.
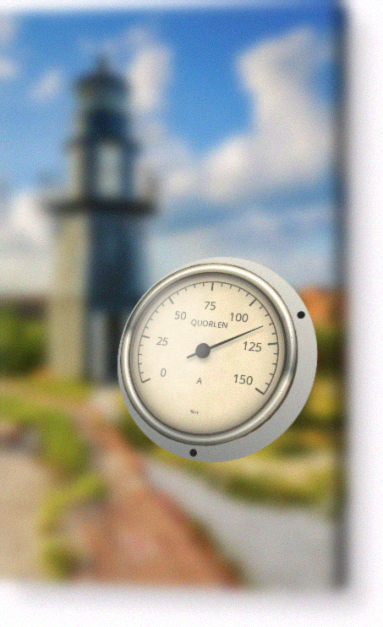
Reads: 115A
